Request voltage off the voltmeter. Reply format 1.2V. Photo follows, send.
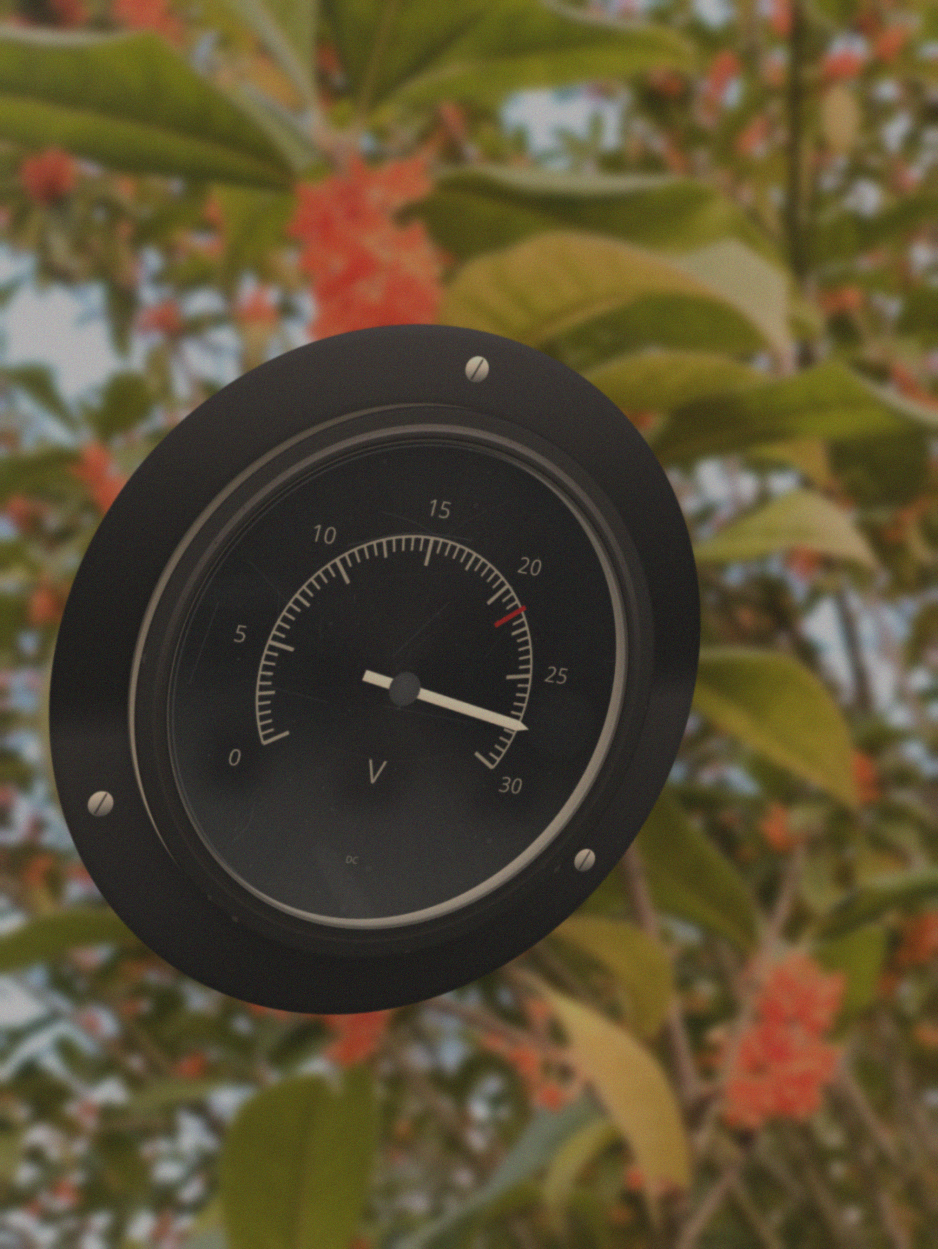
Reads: 27.5V
